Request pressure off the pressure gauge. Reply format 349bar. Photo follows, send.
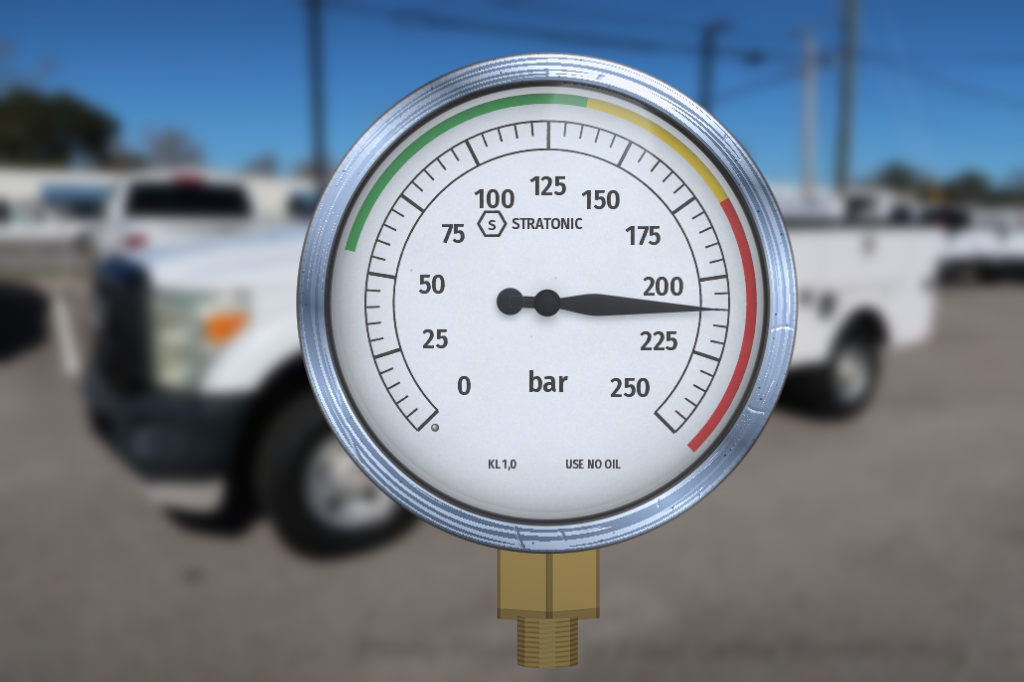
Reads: 210bar
